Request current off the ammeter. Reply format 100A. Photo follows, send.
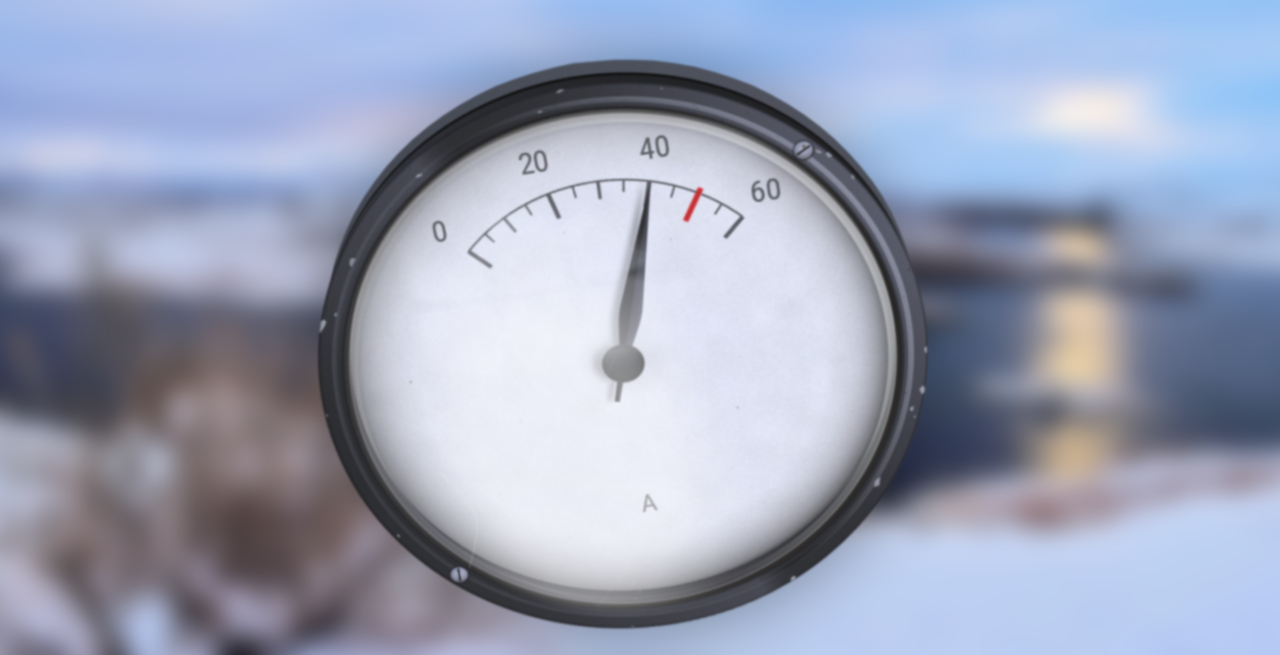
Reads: 40A
